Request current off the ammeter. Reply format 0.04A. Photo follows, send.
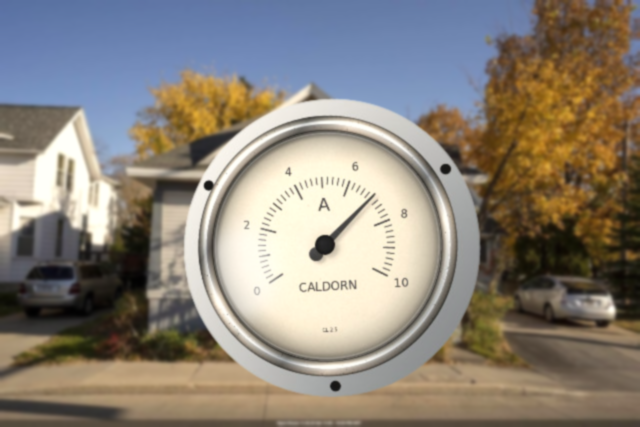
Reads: 7A
